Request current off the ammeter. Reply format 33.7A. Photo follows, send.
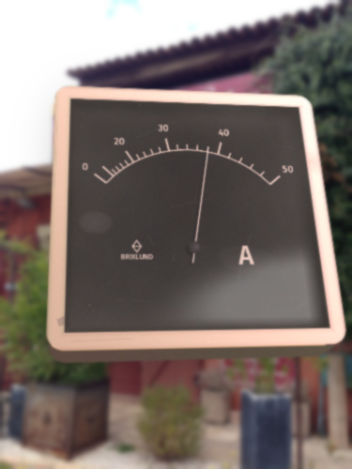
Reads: 38A
